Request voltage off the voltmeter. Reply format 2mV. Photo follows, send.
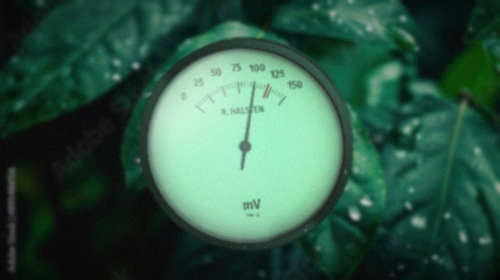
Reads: 100mV
